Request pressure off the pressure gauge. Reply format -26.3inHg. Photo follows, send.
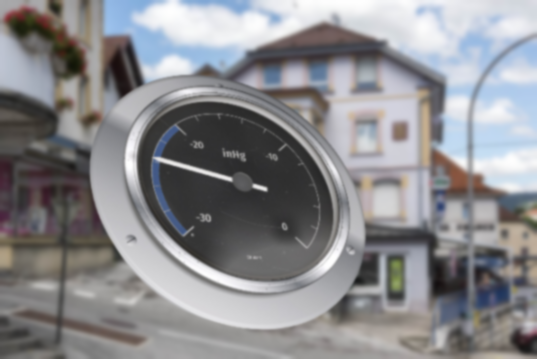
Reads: -24inHg
